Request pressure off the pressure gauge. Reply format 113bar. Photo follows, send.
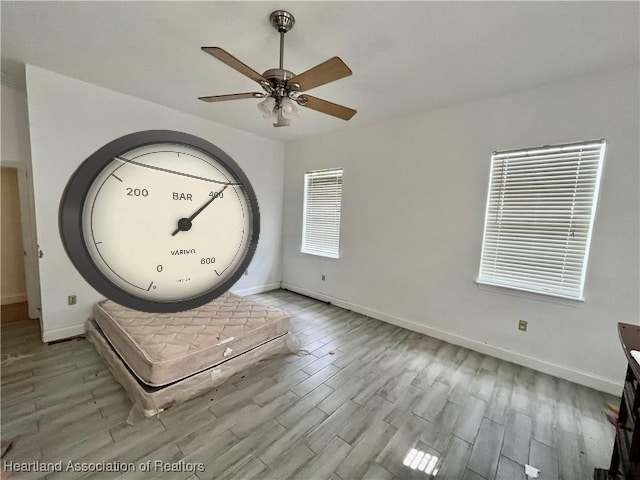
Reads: 400bar
